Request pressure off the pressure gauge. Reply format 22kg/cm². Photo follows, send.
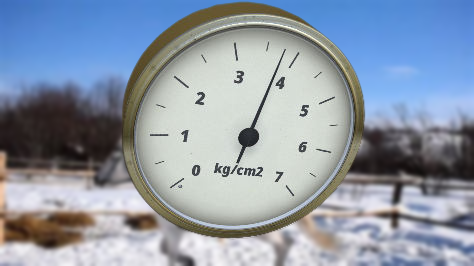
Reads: 3.75kg/cm²
